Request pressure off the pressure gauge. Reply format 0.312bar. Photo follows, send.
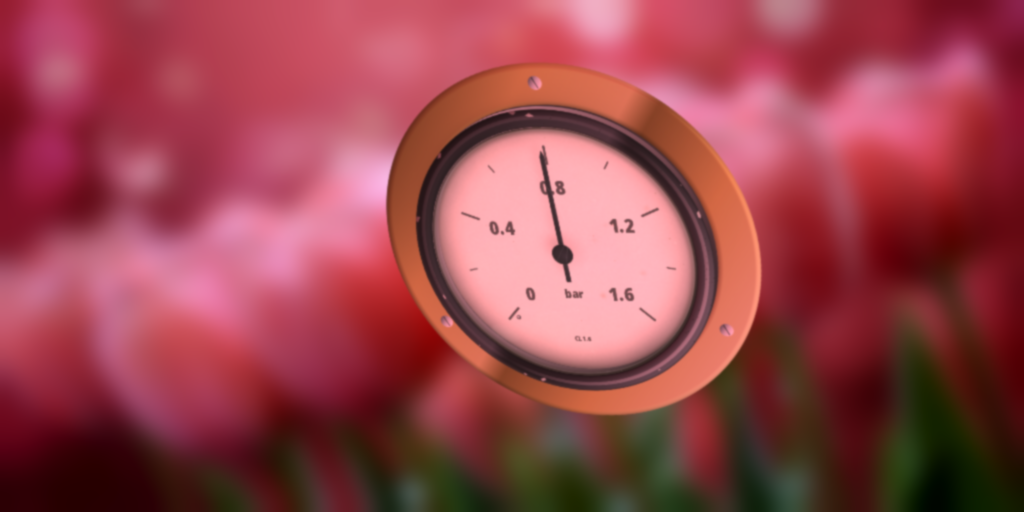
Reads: 0.8bar
